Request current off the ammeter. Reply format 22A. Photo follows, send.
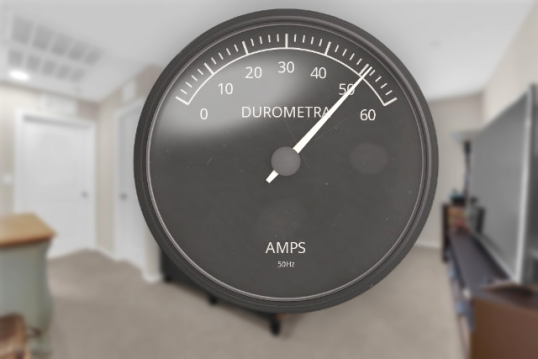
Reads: 51A
